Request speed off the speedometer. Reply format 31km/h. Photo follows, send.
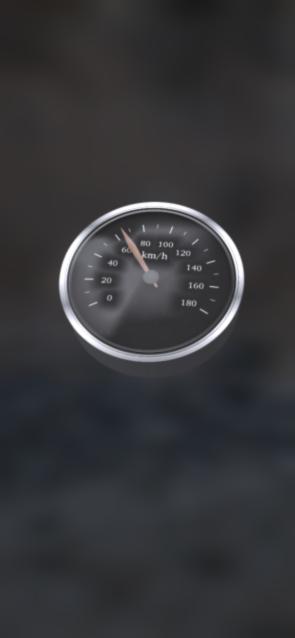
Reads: 65km/h
